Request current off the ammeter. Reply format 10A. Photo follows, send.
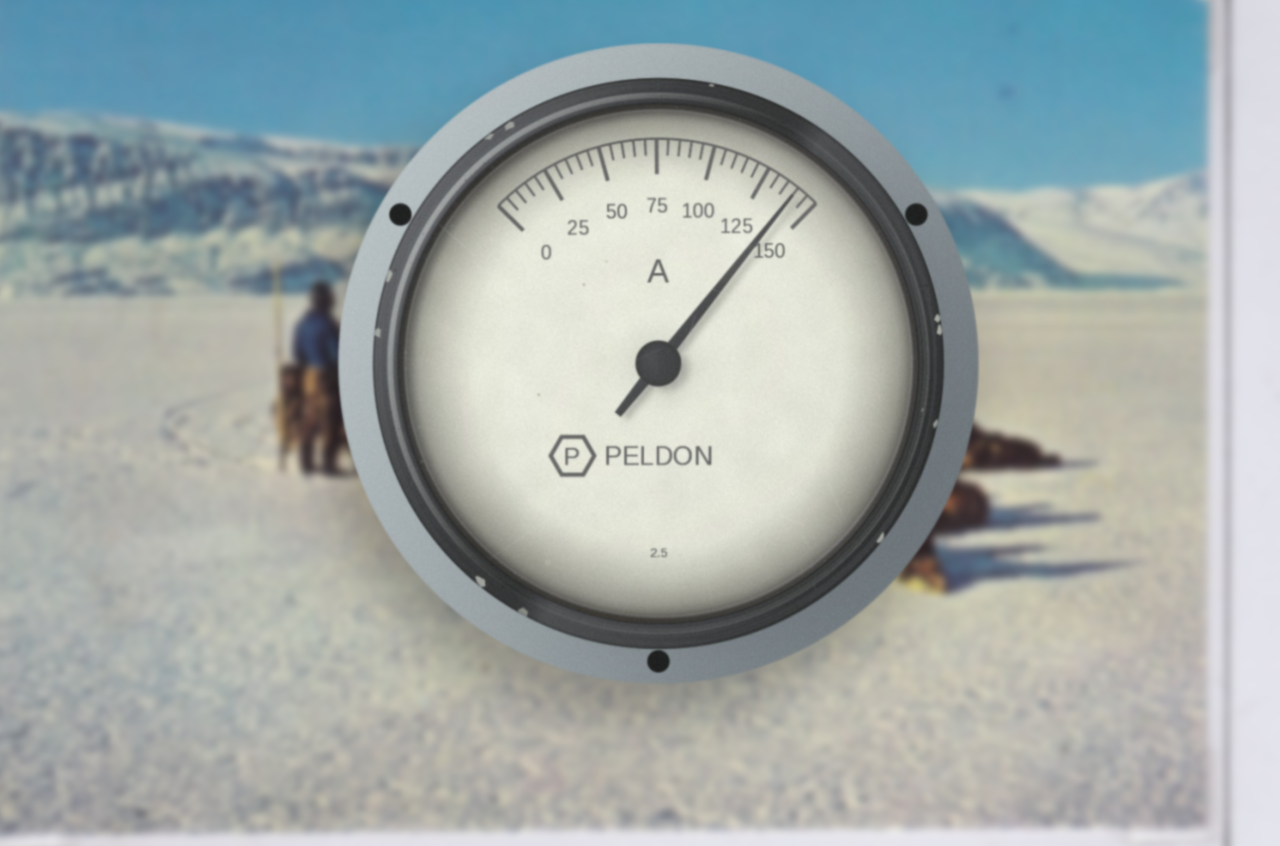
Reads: 140A
